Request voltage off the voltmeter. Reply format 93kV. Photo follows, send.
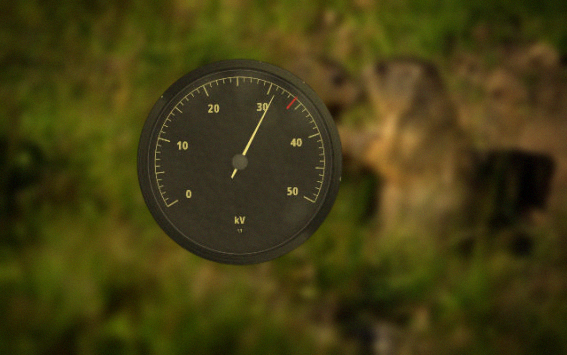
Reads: 31kV
